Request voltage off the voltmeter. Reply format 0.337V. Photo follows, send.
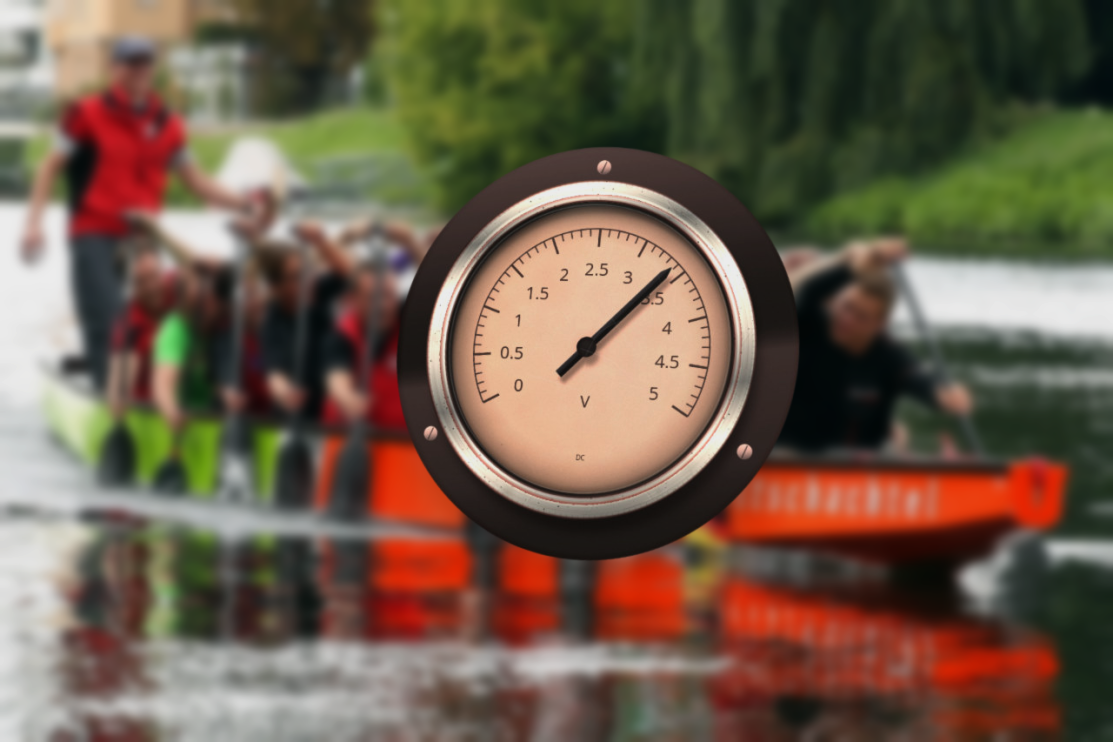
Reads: 3.4V
